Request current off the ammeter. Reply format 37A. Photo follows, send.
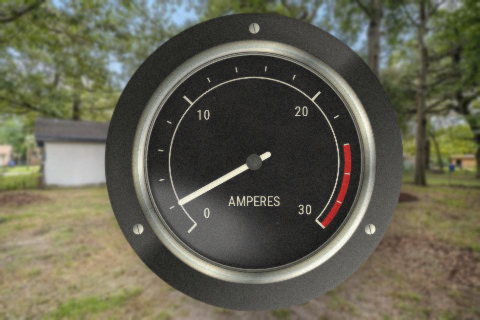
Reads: 2A
